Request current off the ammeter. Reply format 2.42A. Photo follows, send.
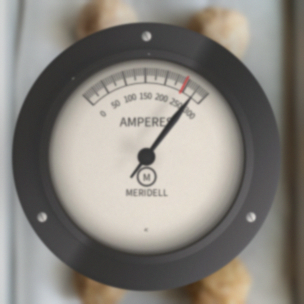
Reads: 275A
